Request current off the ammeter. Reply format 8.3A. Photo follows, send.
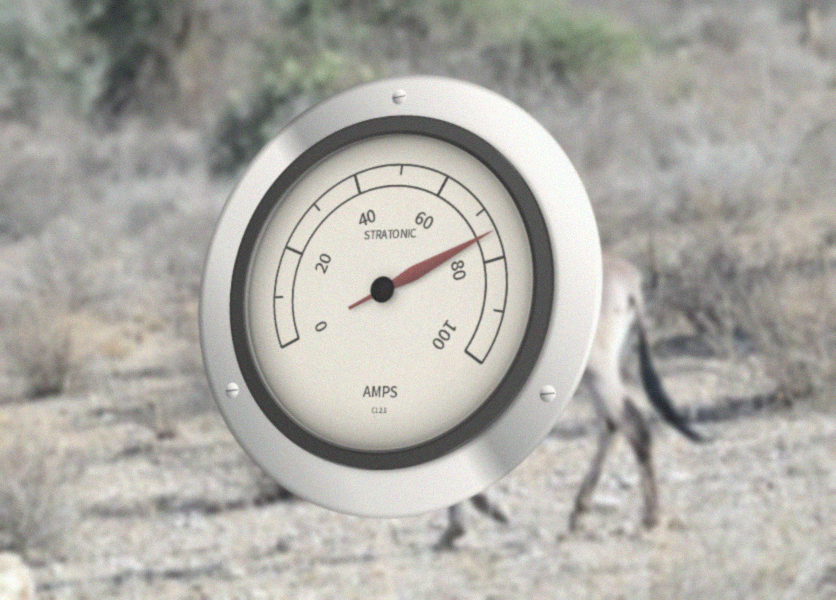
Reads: 75A
